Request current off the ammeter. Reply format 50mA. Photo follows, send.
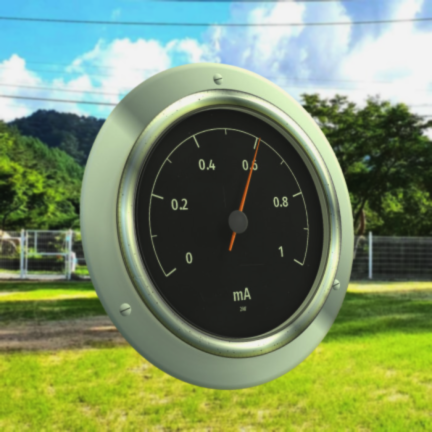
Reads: 0.6mA
